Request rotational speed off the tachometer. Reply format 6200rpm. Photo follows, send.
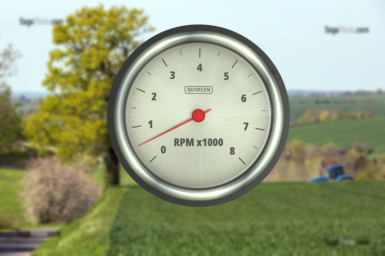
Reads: 500rpm
